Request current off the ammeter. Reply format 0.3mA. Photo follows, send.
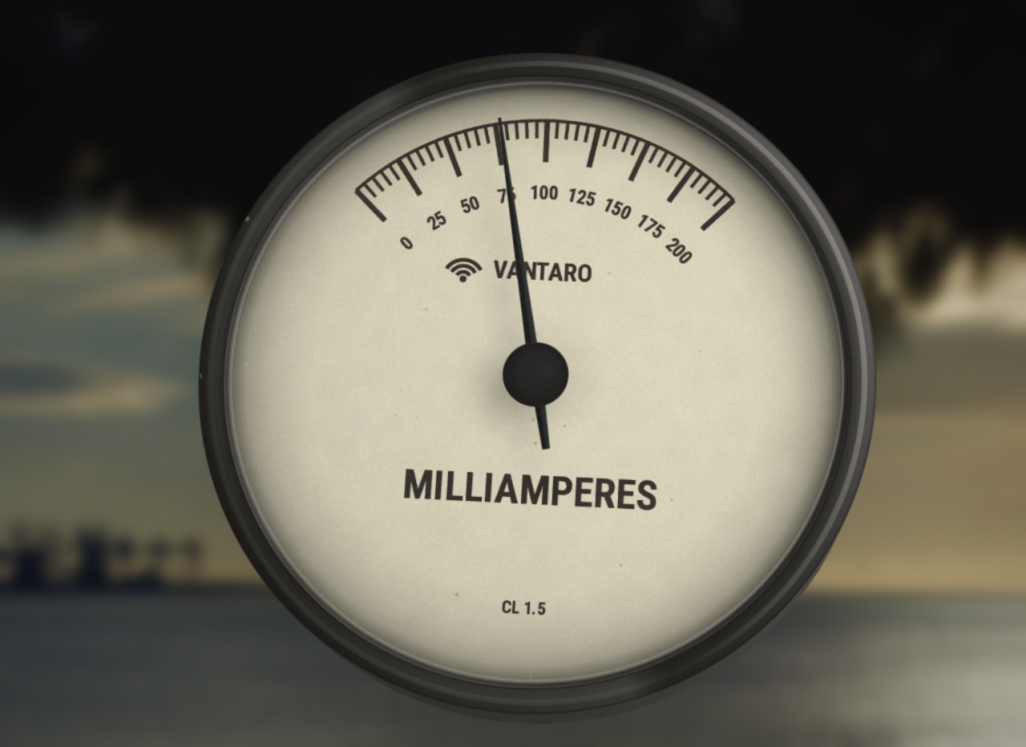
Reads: 77.5mA
